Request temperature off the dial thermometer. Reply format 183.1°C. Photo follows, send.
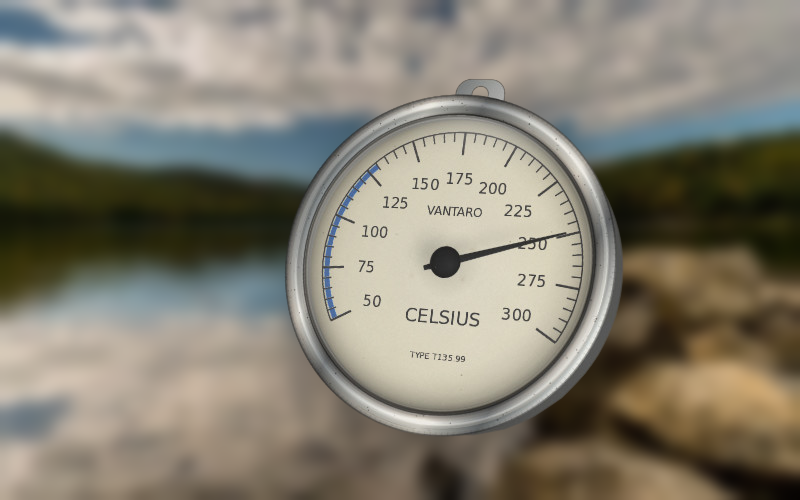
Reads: 250°C
